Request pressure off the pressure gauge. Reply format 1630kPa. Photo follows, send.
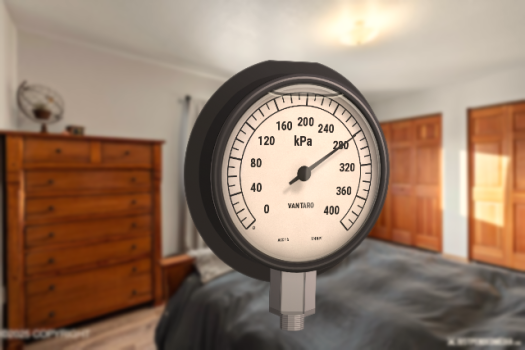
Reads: 280kPa
